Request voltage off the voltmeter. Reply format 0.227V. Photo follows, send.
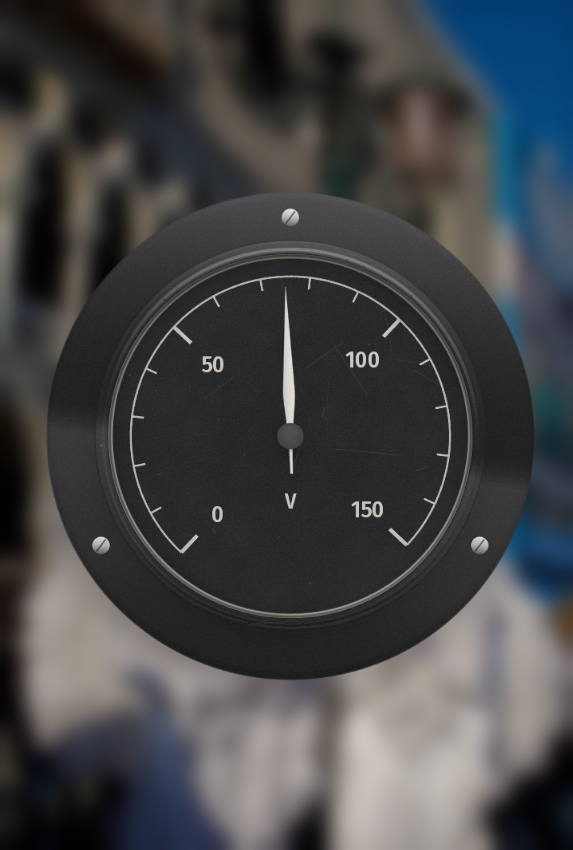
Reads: 75V
